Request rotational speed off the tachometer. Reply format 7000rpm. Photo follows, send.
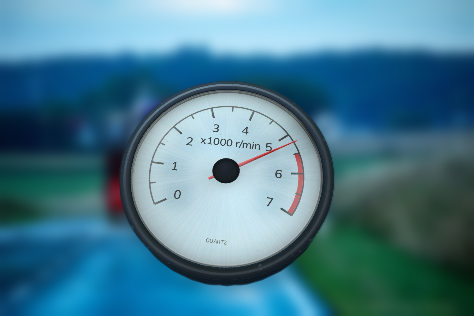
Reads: 5250rpm
